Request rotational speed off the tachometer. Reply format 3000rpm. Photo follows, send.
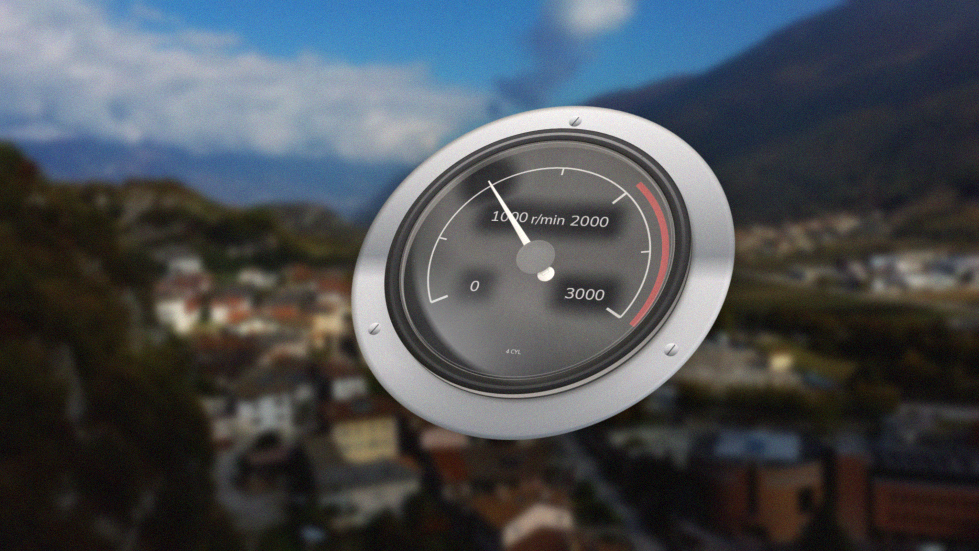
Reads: 1000rpm
